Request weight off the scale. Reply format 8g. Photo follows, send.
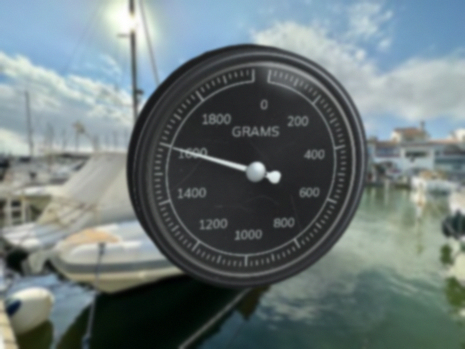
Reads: 1600g
